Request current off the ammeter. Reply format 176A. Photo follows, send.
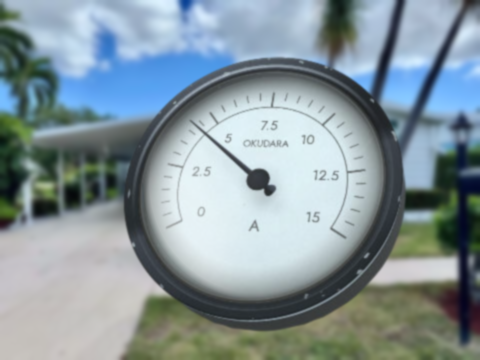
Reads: 4.25A
